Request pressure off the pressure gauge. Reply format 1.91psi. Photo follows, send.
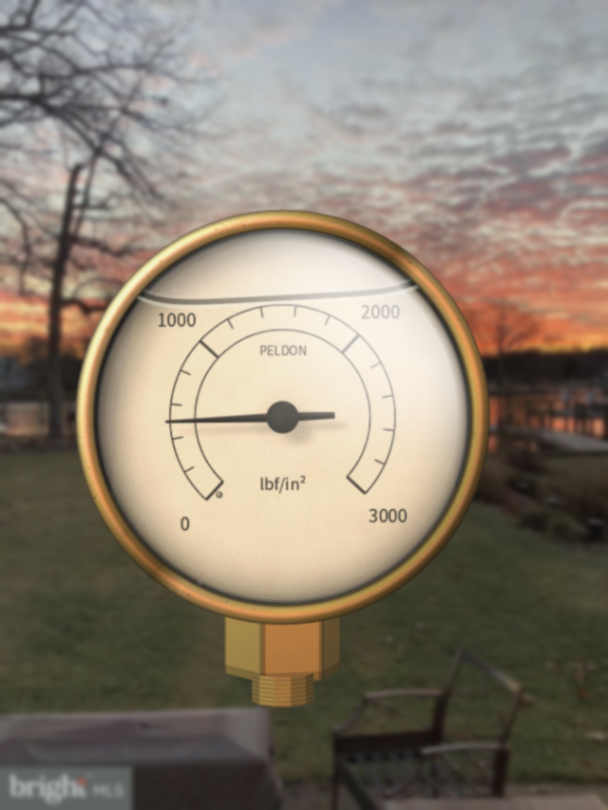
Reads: 500psi
